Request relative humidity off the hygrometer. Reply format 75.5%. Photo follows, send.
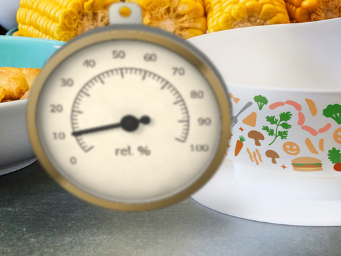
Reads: 10%
